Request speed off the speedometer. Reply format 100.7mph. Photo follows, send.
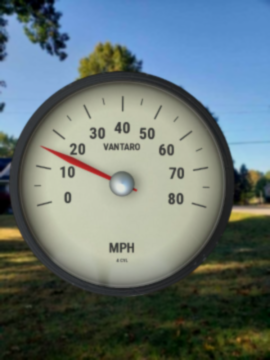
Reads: 15mph
